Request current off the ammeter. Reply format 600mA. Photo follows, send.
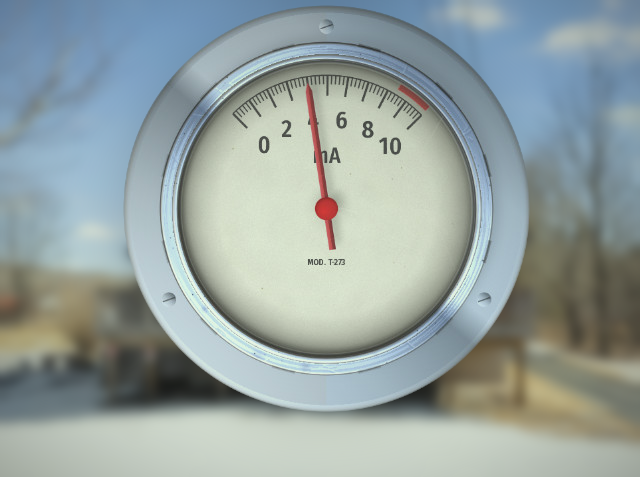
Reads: 4mA
